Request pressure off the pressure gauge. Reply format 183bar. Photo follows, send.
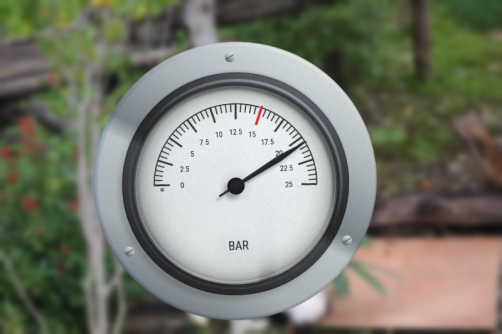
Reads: 20.5bar
